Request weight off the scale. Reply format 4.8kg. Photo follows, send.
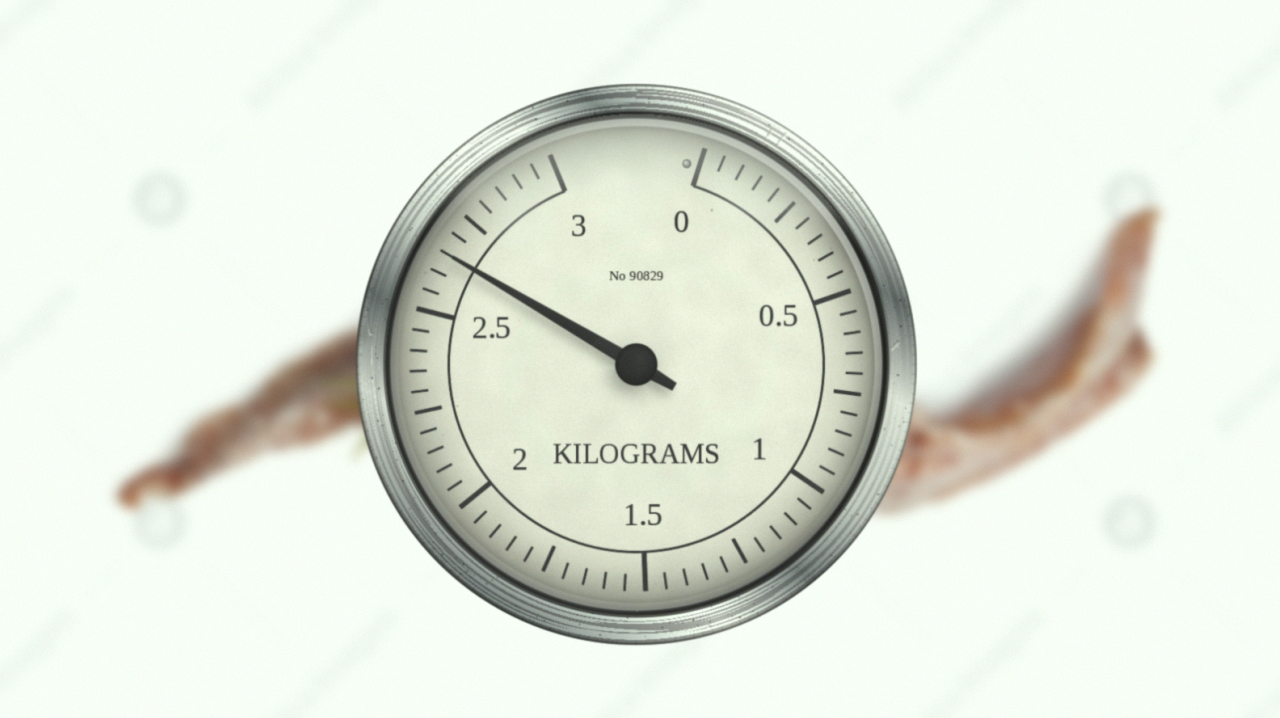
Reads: 2.65kg
